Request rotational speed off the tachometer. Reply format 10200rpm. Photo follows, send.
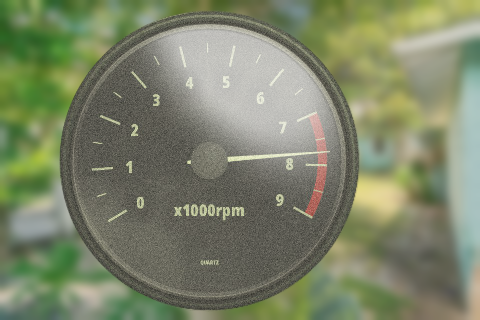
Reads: 7750rpm
